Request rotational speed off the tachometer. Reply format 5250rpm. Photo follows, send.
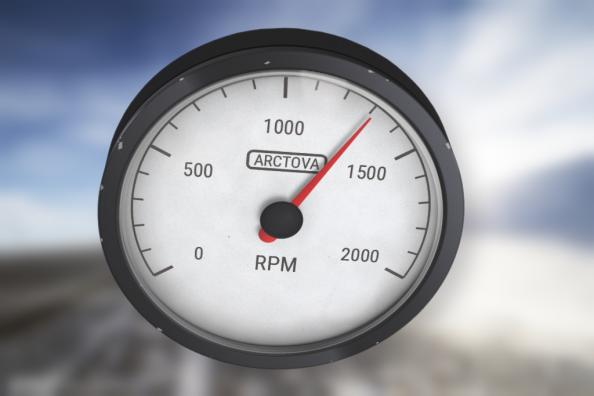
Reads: 1300rpm
